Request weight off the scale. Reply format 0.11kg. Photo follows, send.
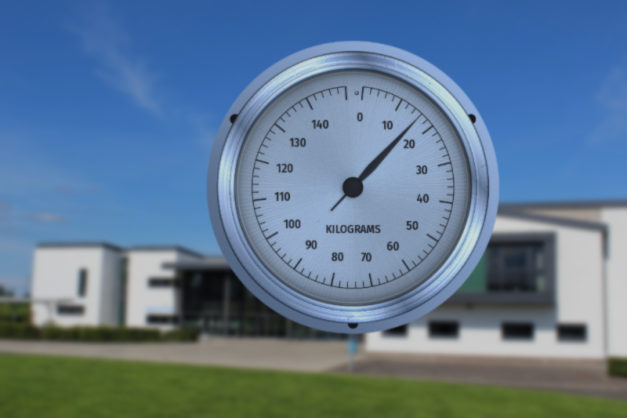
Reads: 16kg
